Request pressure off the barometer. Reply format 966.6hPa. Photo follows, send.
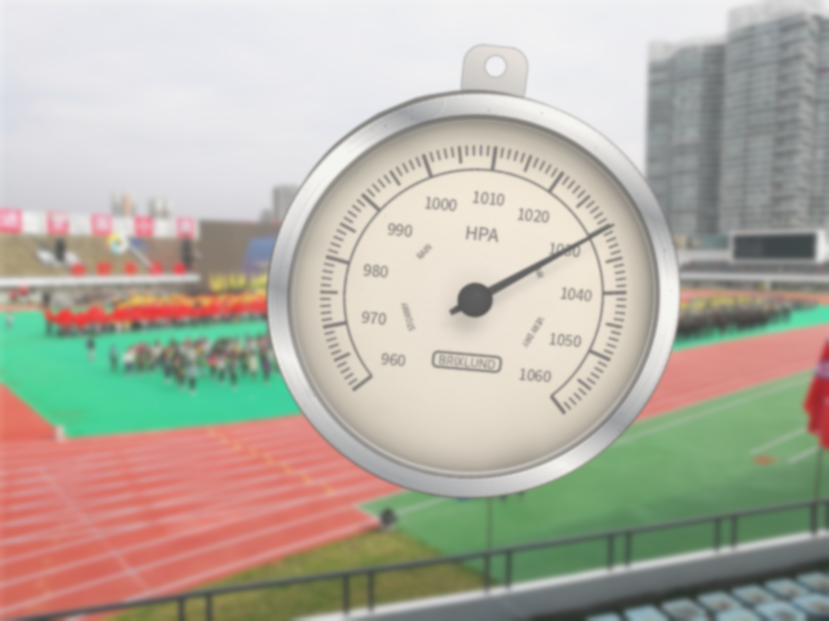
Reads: 1030hPa
